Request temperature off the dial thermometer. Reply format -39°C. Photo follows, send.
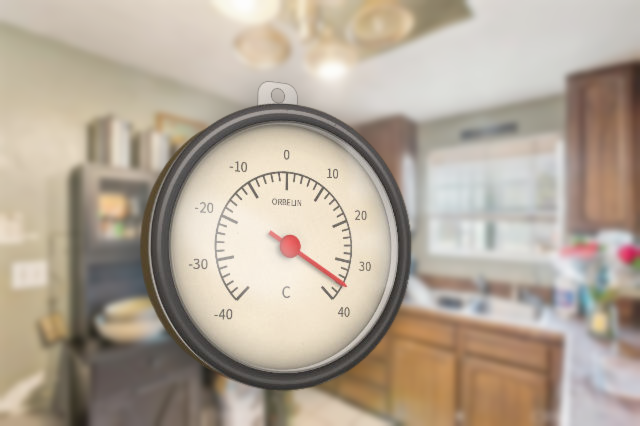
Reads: 36°C
